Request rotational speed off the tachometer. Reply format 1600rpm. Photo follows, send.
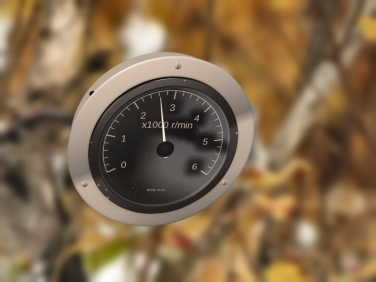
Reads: 2600rpm
